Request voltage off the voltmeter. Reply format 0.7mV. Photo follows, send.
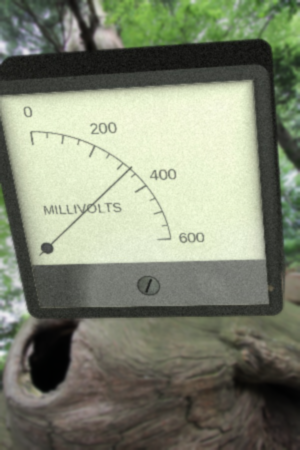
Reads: 325mV
